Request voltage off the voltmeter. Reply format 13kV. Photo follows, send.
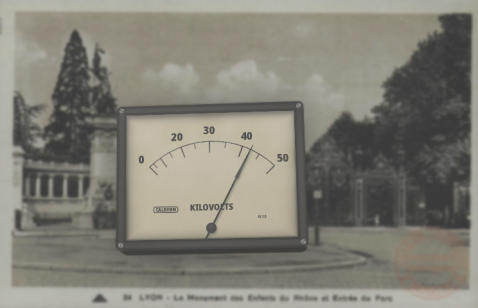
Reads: 42.5kV
